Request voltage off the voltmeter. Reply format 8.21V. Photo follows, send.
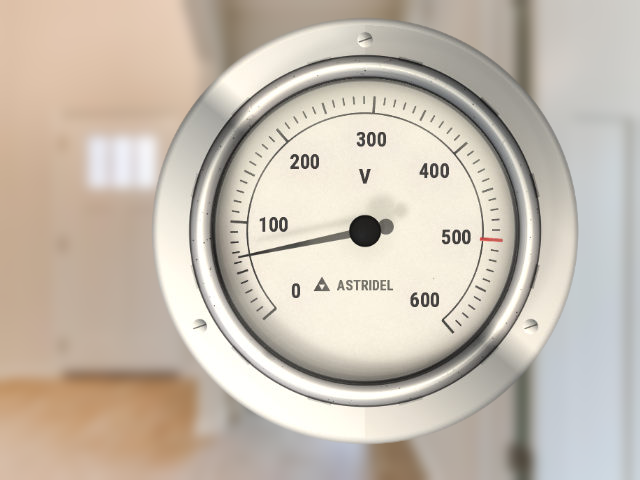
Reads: 65V
